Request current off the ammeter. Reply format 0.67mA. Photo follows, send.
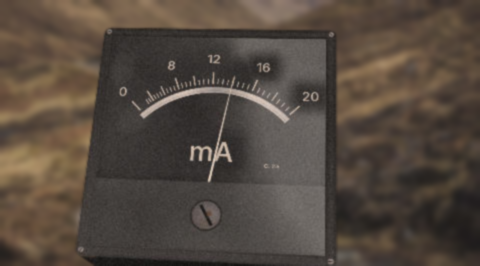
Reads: 14mA
